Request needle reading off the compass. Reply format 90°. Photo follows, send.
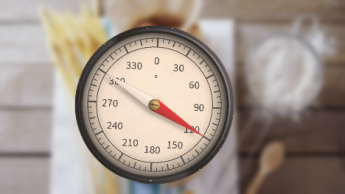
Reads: 120°
